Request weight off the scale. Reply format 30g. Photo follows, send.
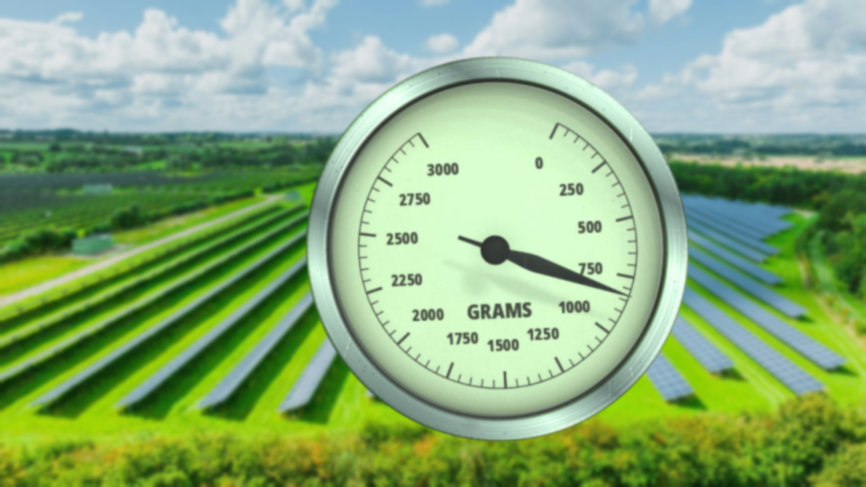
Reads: 825g
